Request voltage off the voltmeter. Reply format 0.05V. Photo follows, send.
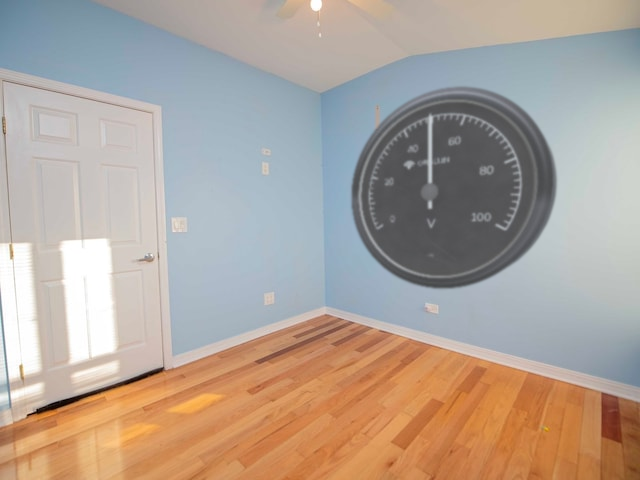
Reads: 50V
